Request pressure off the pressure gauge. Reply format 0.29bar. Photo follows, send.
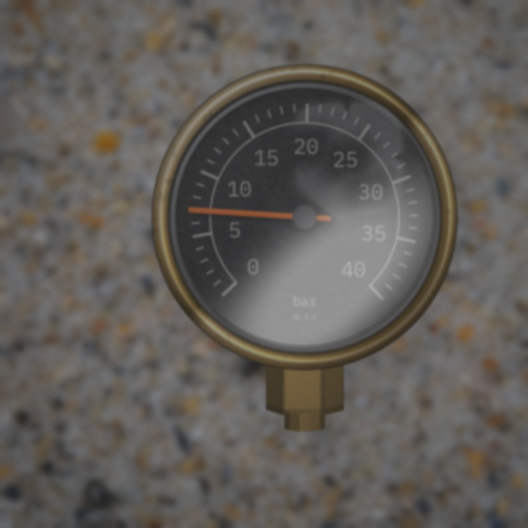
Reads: 7bar
